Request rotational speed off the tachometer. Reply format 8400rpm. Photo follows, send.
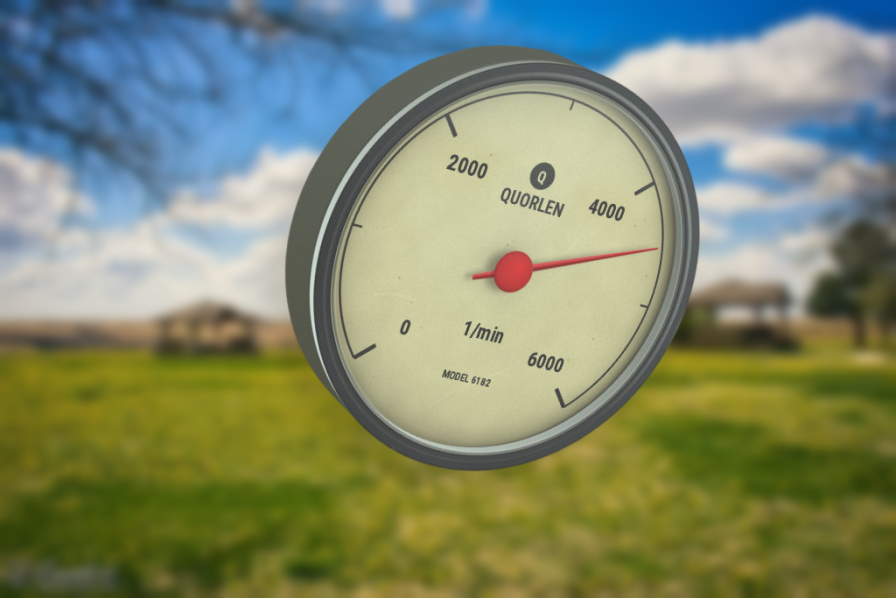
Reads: 4500rpm
